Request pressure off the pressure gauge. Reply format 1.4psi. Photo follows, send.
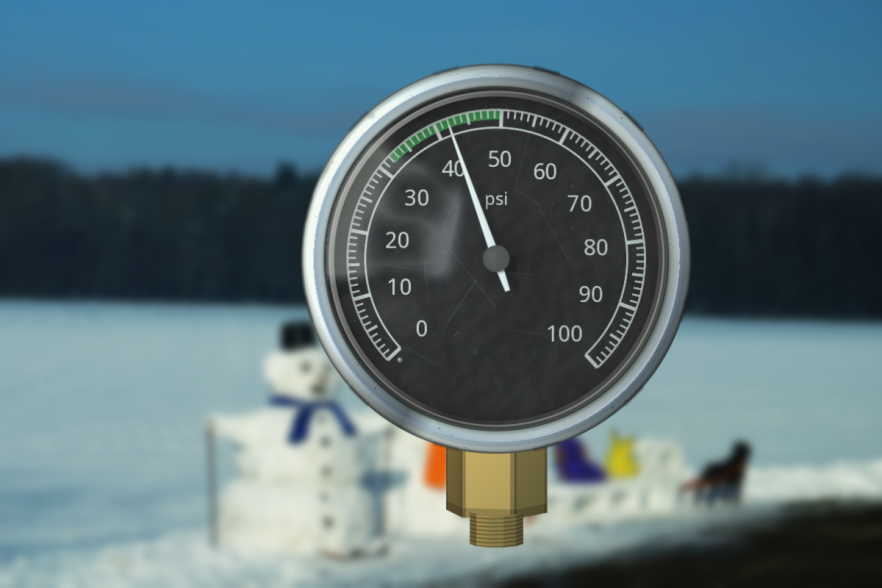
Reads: 42psi
